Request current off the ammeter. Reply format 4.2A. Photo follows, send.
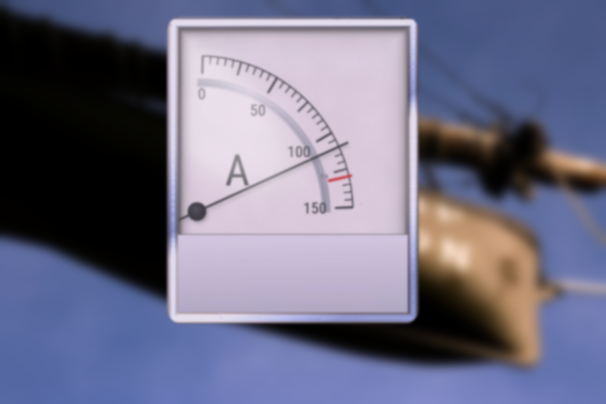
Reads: 110A
